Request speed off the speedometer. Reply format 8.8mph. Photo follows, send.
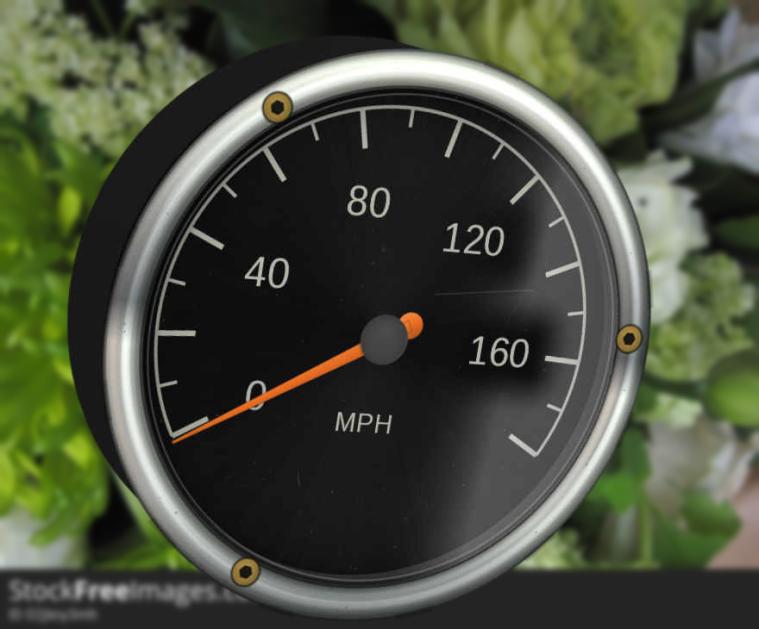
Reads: 0mph
